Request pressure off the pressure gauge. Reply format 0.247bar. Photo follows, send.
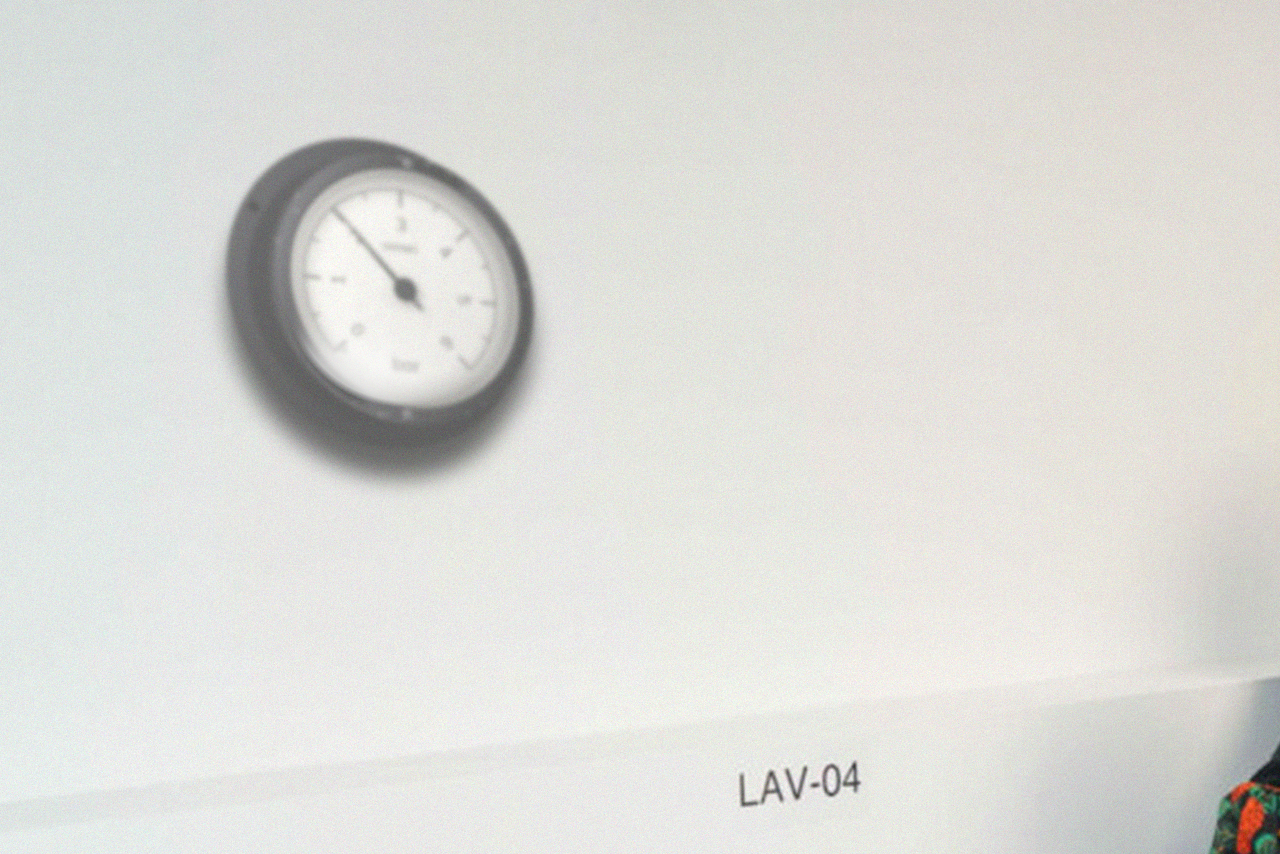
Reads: 2bar
